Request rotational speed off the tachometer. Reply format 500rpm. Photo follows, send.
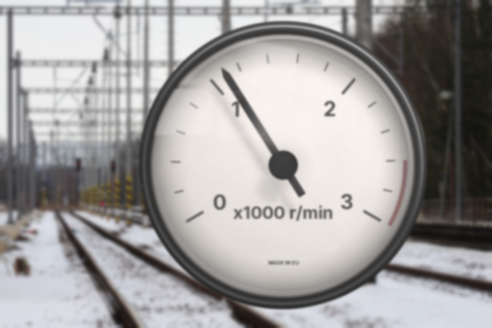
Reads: 1100rpm
